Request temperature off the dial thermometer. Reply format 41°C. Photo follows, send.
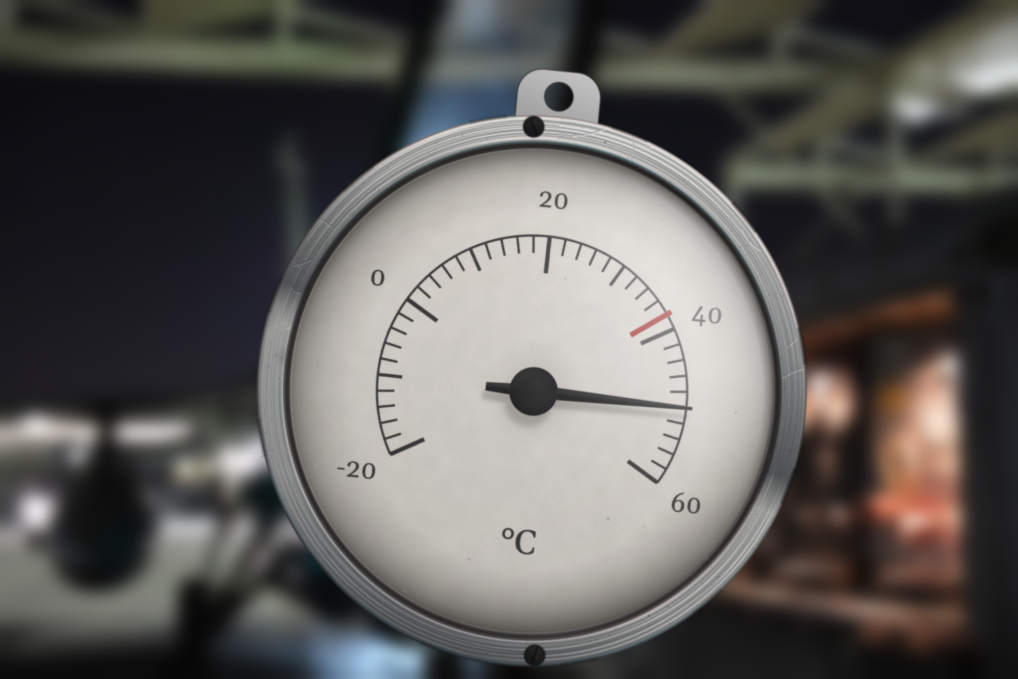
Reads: 50°C
